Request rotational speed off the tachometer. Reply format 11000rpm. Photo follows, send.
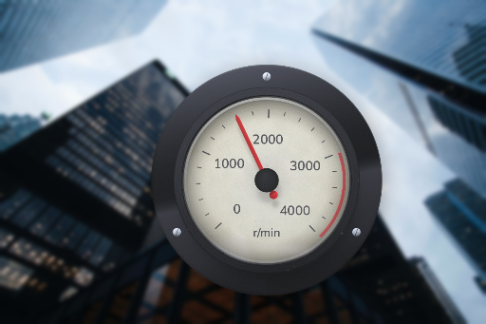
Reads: 1600rpm
